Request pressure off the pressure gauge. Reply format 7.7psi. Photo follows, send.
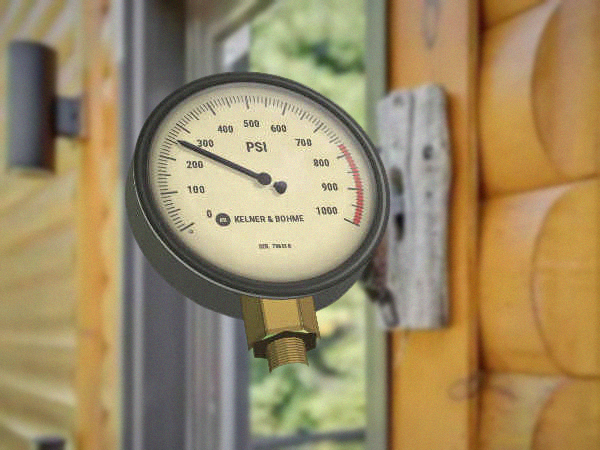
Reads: 250psi
